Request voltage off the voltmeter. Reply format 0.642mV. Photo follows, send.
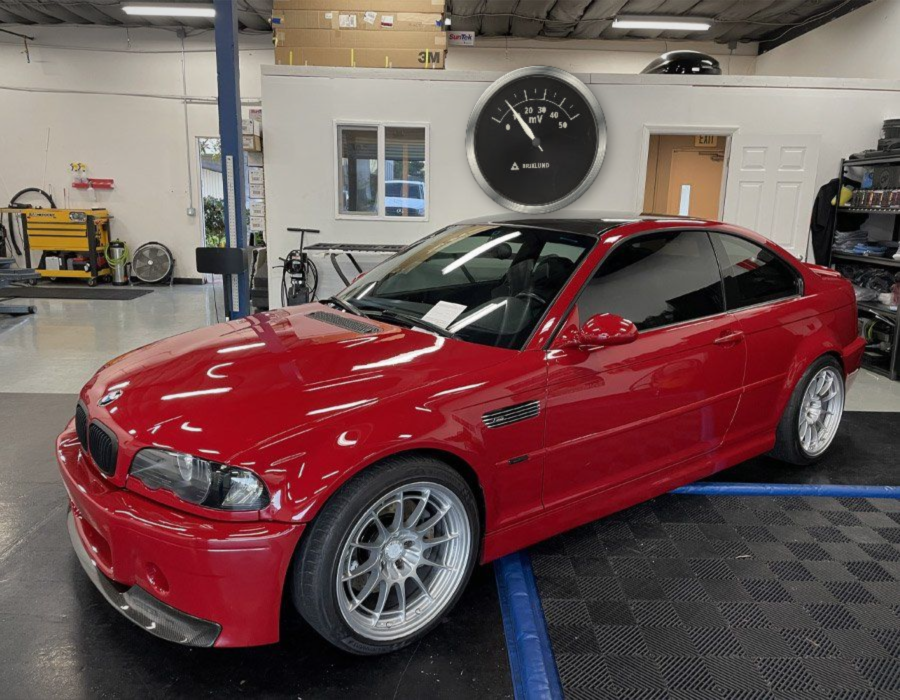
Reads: 10mV
